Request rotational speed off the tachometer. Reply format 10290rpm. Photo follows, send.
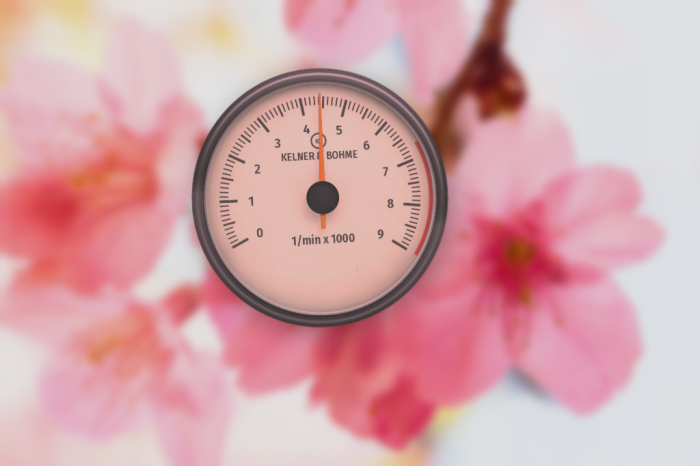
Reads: 4400rpm
